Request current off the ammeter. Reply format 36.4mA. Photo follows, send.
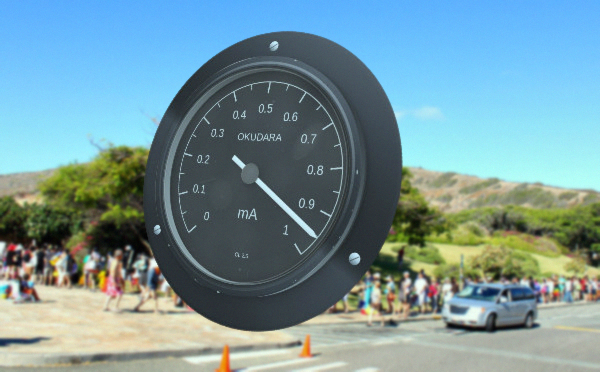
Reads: 0.95mA
